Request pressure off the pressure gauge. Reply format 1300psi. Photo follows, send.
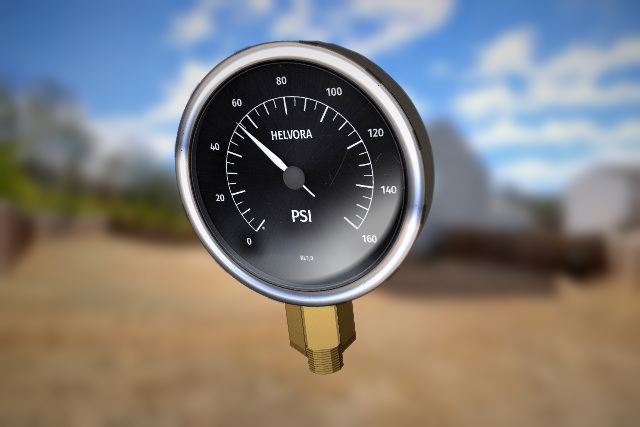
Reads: 55psi
